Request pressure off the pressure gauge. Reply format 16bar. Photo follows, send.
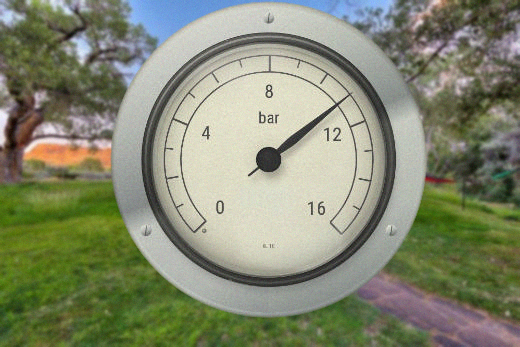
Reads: 11bar
